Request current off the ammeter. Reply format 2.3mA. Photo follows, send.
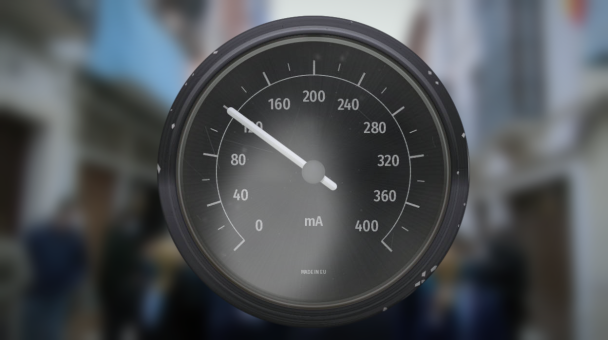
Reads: 120mA
